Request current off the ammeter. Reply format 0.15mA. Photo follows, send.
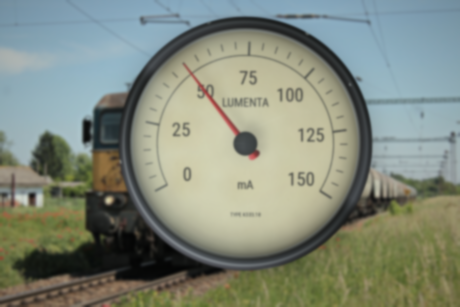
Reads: 50mA
